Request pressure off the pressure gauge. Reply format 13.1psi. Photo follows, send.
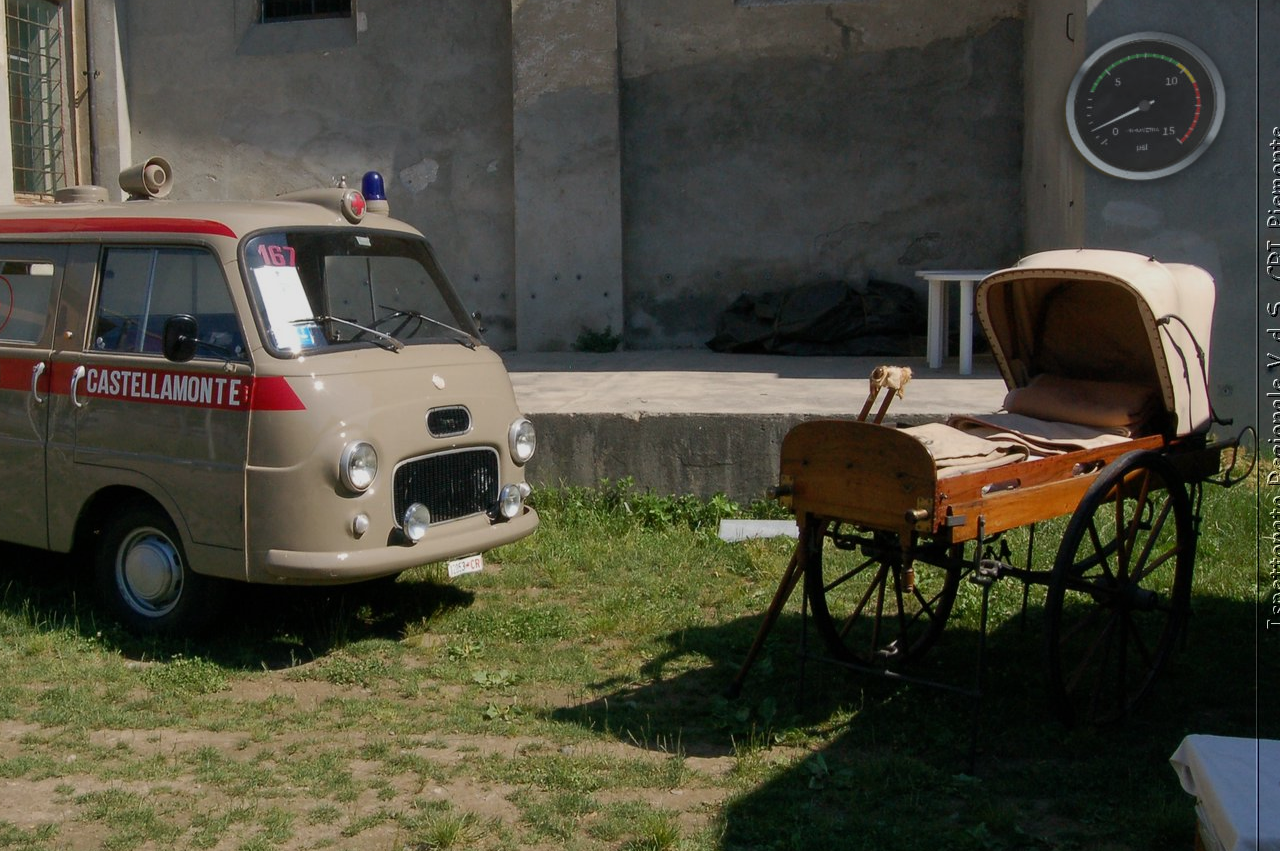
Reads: 1psi
